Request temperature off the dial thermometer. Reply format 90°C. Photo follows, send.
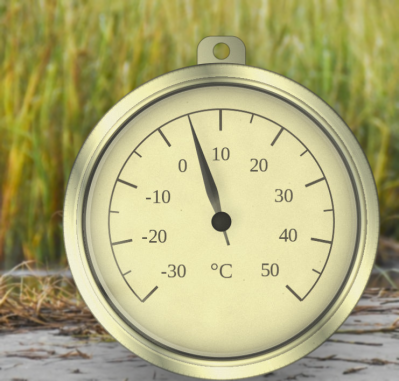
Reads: 5°C
